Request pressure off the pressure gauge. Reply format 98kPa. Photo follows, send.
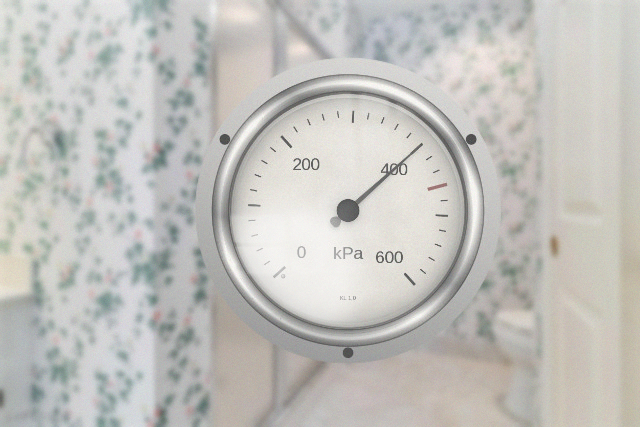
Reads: 400kPa
